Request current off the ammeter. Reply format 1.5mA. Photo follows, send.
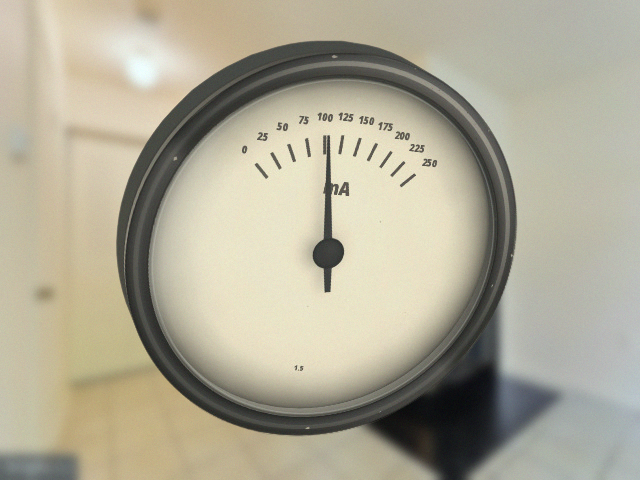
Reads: 100mA
